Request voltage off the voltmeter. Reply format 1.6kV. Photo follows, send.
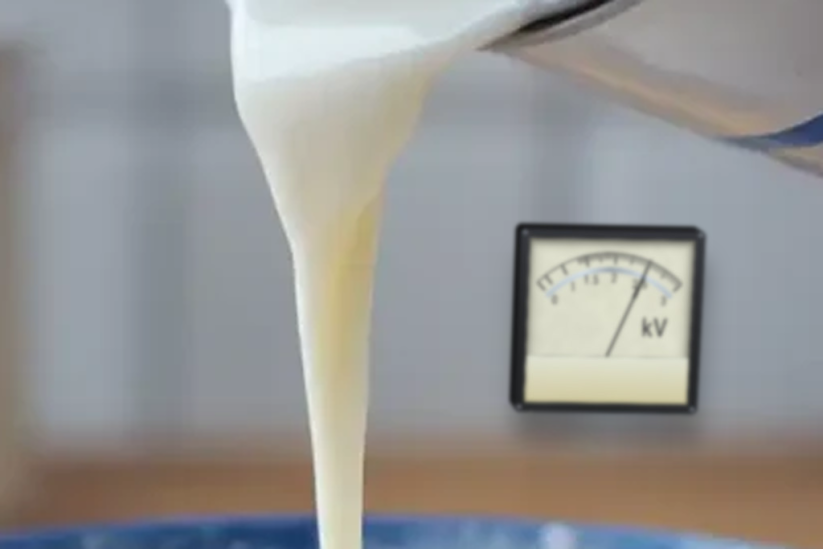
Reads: 2.5kV
